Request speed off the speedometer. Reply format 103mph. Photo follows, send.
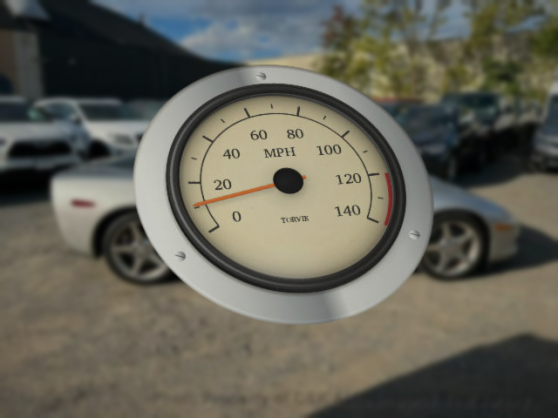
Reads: 10mph
